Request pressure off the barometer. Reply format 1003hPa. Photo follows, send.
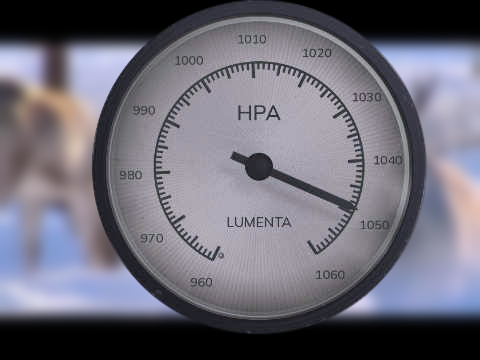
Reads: 1049hPa
